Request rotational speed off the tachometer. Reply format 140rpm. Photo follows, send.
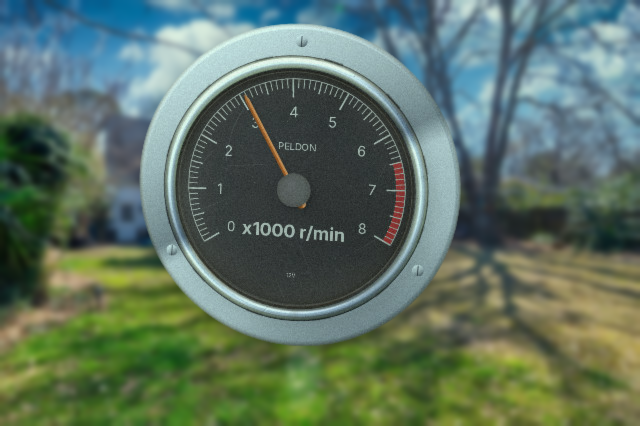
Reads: 3100rpm
